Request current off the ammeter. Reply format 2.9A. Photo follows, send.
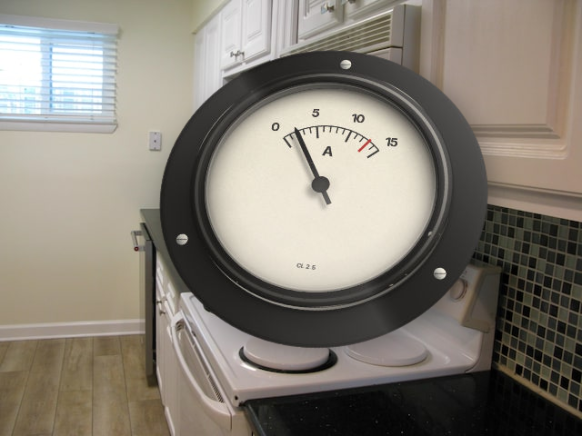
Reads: 2A
